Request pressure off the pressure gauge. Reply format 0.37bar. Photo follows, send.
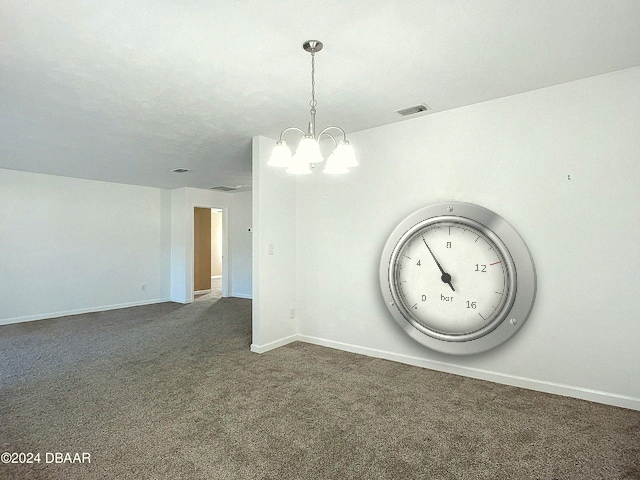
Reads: 6bar
